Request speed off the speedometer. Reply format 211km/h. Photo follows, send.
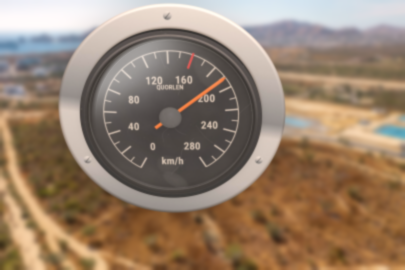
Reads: 190km/h
